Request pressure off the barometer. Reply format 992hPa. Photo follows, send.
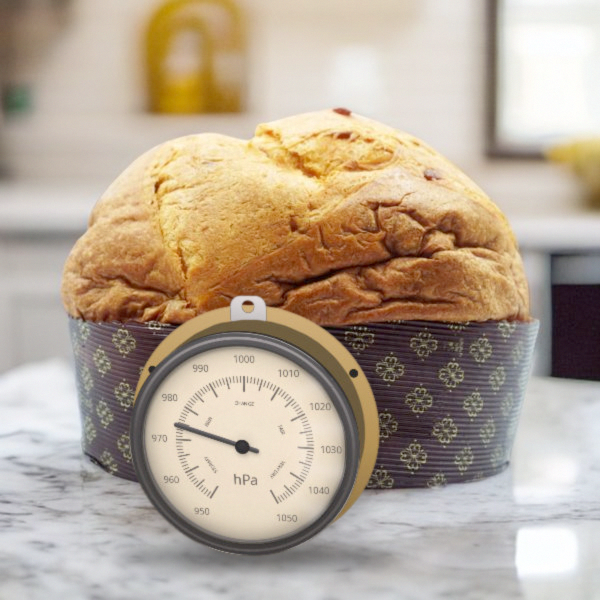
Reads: 975hPa
